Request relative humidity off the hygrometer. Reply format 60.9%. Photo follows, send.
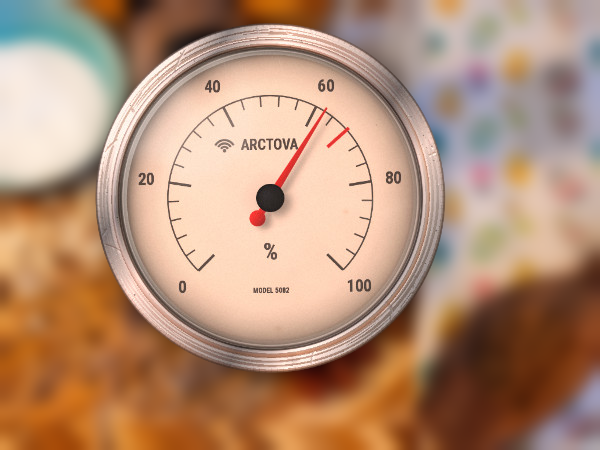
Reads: 62%
